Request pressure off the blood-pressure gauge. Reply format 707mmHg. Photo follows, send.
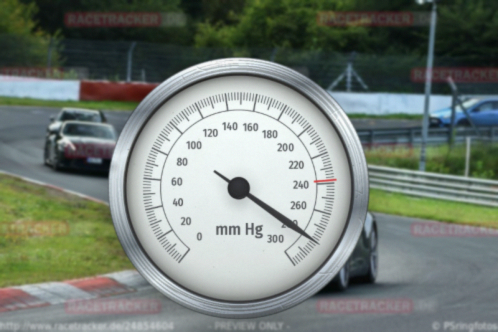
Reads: 280mmHg
